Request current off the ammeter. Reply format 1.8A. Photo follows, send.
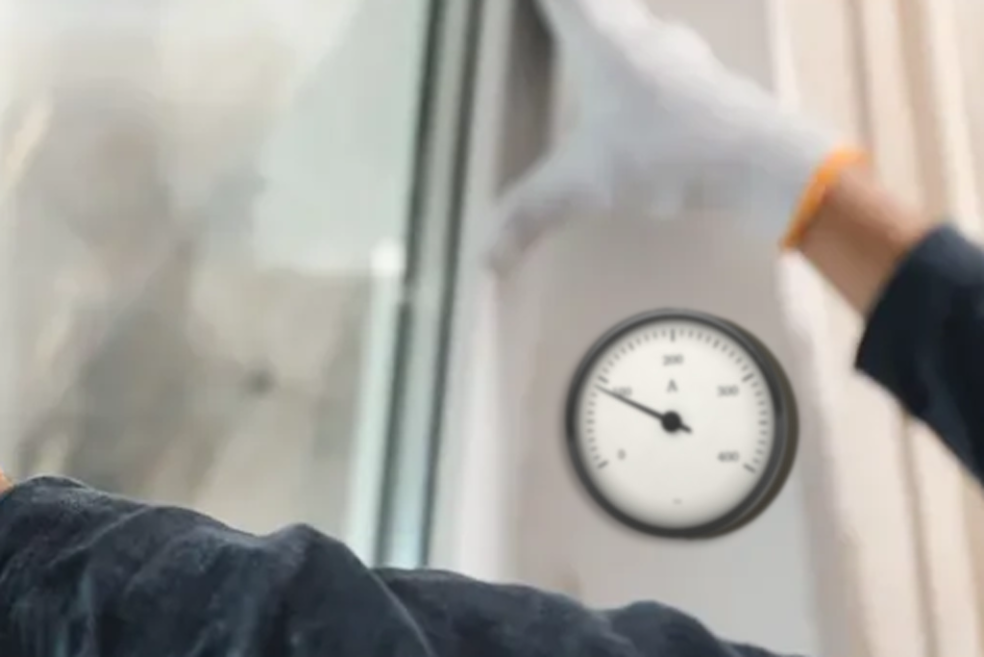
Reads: 90A
